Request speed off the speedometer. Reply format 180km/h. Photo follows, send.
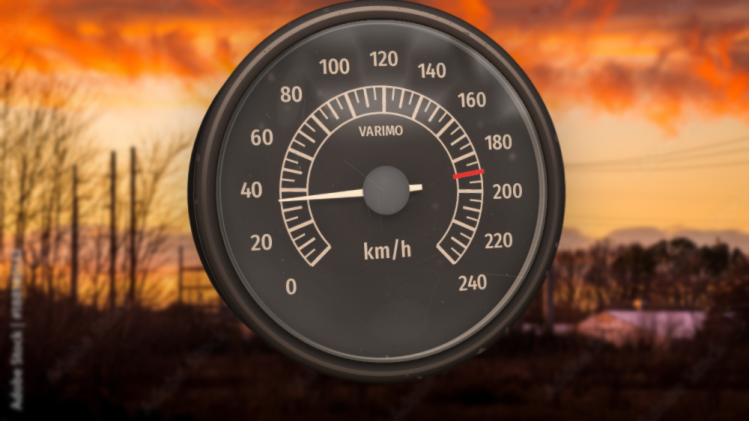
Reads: 35km/h
